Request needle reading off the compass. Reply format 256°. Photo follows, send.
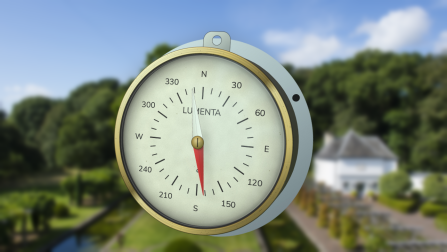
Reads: 170°
